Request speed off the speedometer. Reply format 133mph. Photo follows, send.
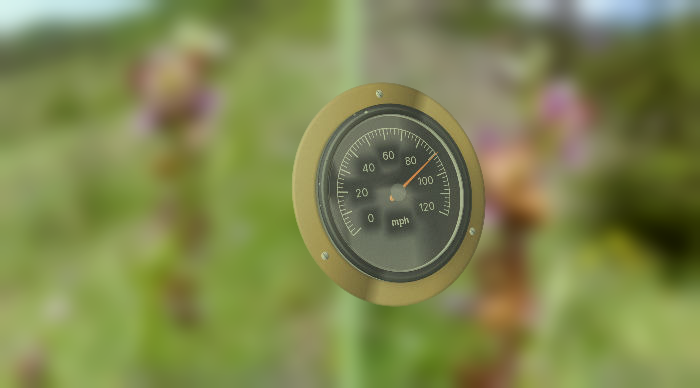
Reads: 90mph
